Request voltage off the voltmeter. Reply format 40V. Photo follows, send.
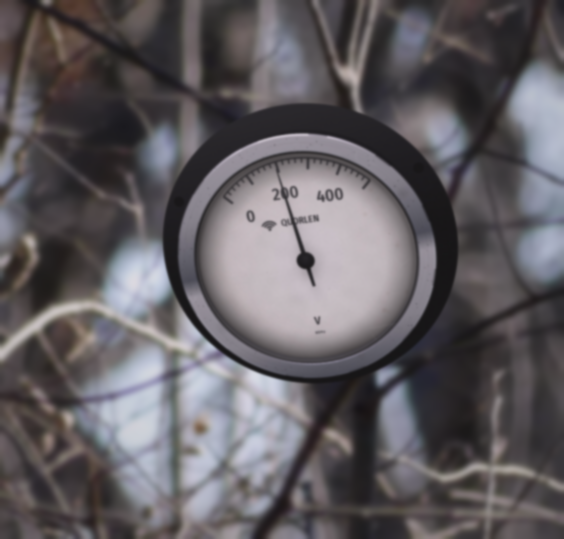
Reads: 200V
